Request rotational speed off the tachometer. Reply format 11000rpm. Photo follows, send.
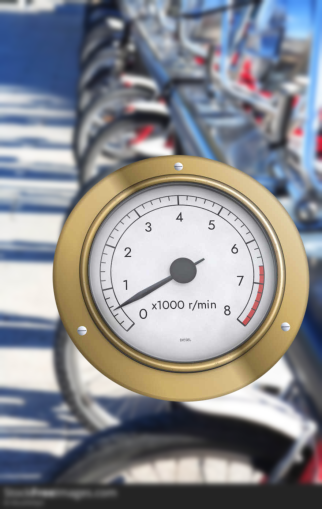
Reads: 500rpm
